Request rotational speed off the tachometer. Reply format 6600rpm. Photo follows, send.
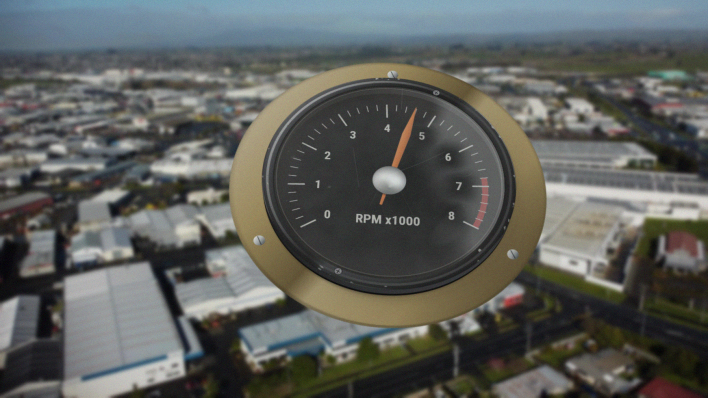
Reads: 4600rpm
